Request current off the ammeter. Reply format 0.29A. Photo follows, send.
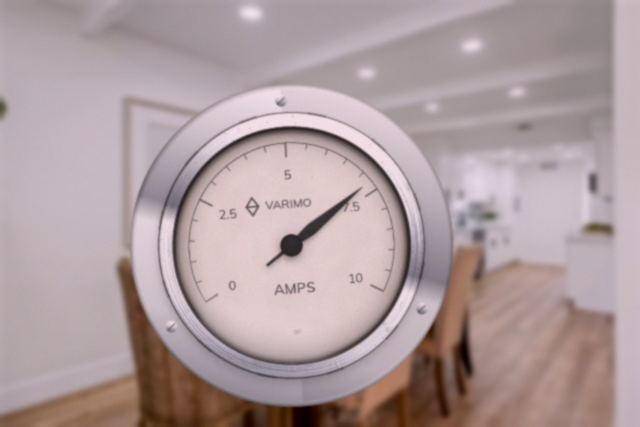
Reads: 7.25A
